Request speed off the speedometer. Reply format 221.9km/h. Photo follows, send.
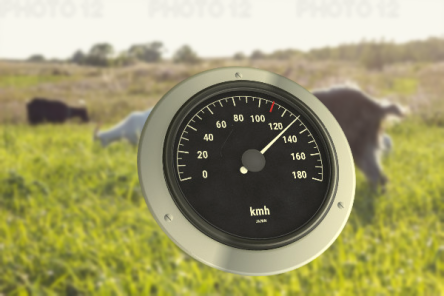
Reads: 130km/h
